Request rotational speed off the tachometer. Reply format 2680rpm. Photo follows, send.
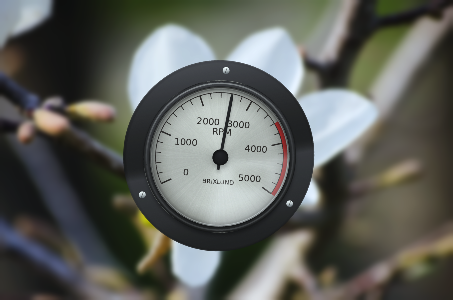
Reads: 2600rpm
